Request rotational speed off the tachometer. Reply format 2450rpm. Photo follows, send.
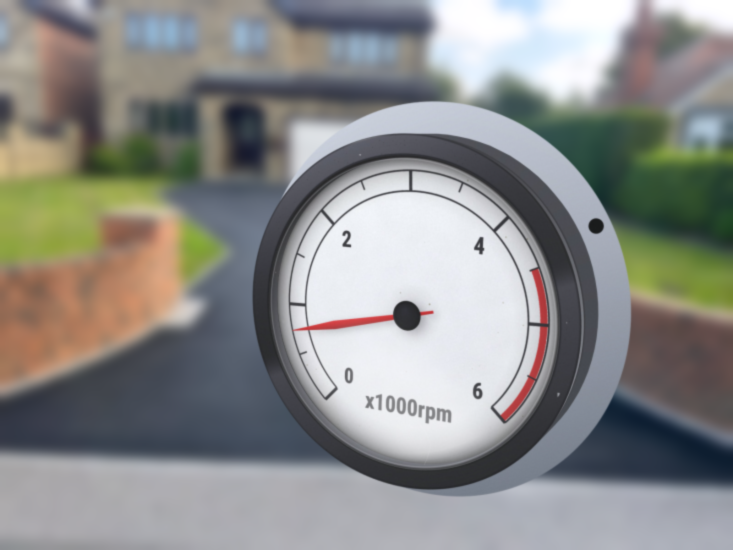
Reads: 750rpm
